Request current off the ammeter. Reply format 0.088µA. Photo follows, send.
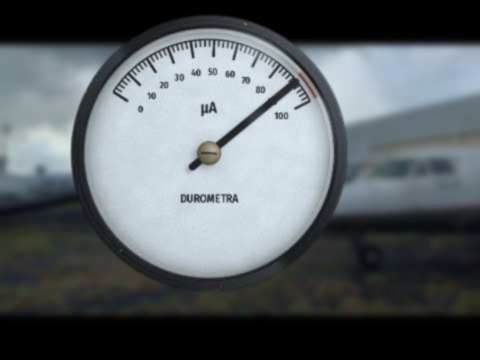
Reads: 90µA
